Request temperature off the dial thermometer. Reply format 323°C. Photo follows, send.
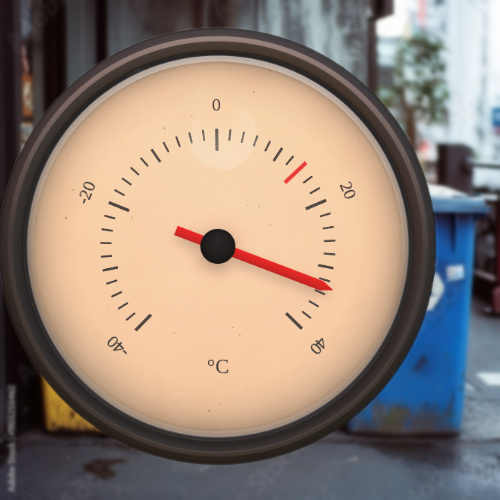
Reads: 33°C
